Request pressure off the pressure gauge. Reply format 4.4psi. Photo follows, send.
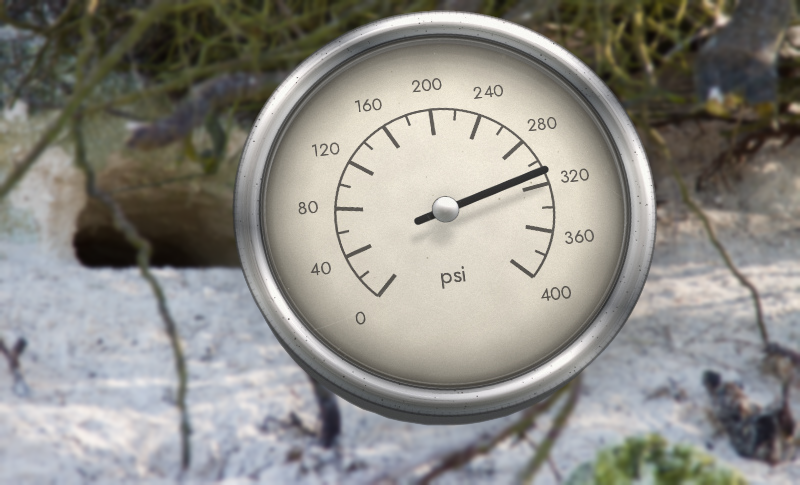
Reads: 310psi
